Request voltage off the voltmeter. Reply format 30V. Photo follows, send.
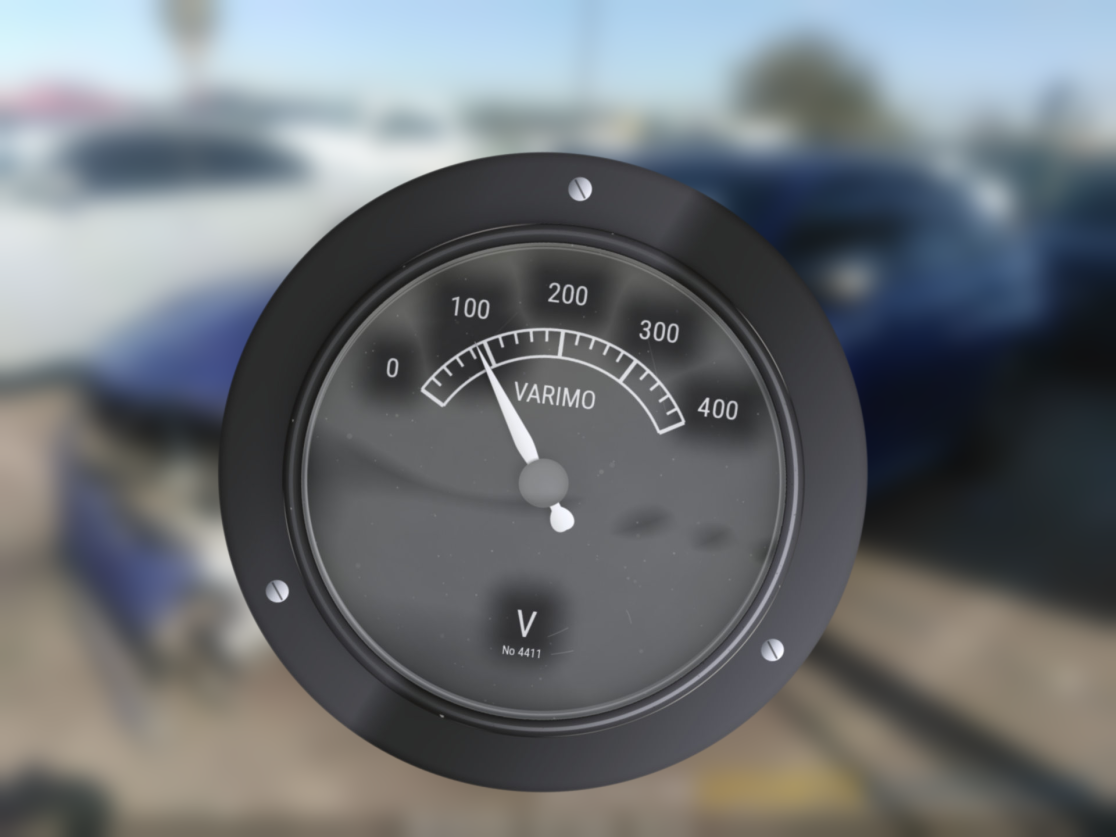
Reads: 90V
